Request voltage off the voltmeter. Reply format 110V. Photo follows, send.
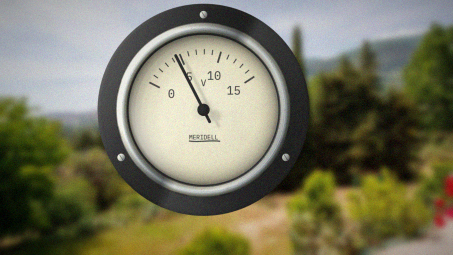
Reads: 4.5V
